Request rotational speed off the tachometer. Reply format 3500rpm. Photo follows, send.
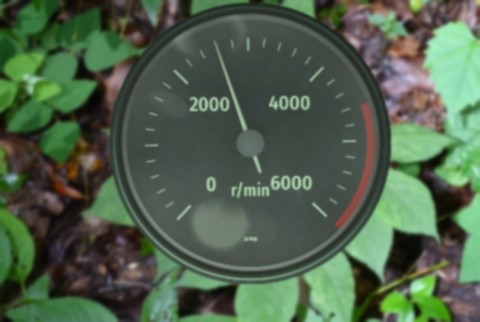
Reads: 2600rpm
